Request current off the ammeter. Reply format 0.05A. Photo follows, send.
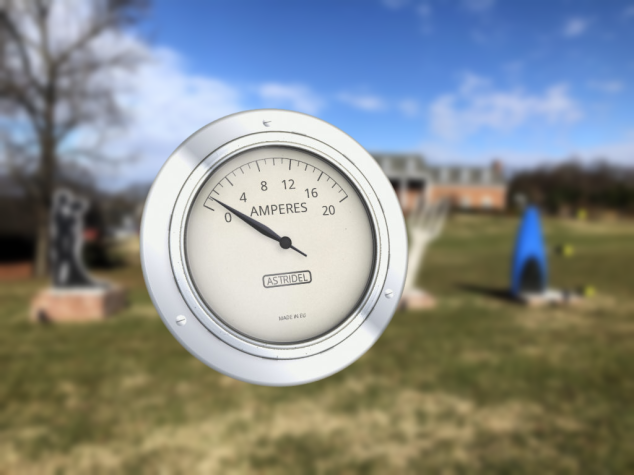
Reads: 1A
